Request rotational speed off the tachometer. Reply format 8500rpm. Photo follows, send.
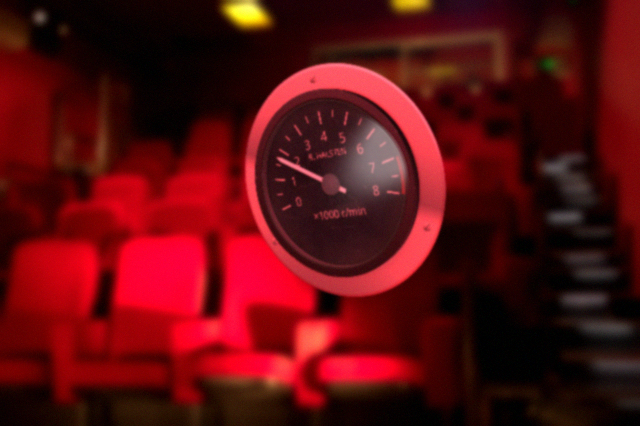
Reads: 1750rpm
